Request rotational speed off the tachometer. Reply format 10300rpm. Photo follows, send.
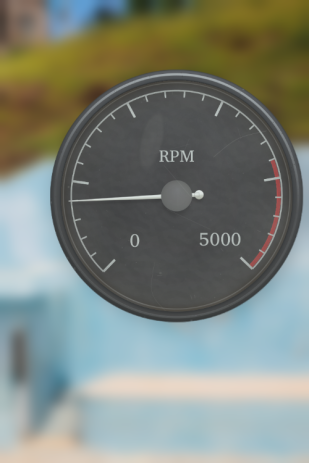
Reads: 800rpm
